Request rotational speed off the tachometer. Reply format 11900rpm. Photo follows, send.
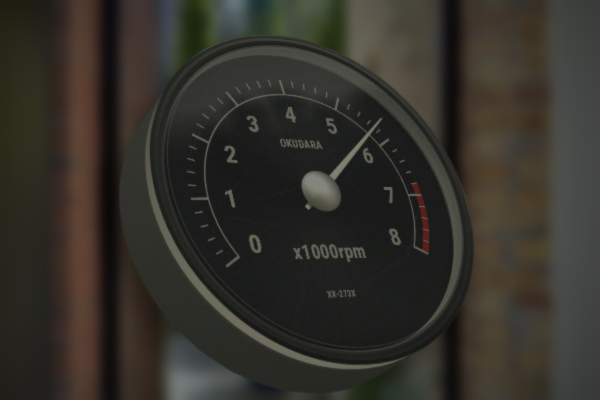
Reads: 5700rpm
